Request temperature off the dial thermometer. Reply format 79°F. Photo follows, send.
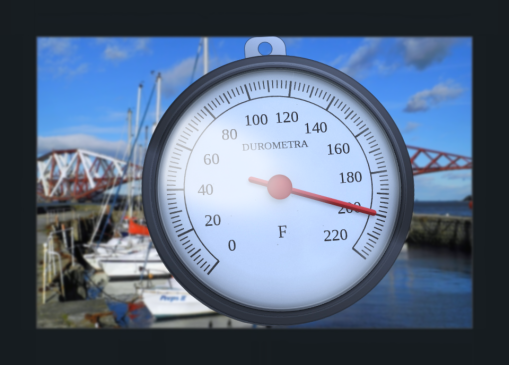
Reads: 200°F
